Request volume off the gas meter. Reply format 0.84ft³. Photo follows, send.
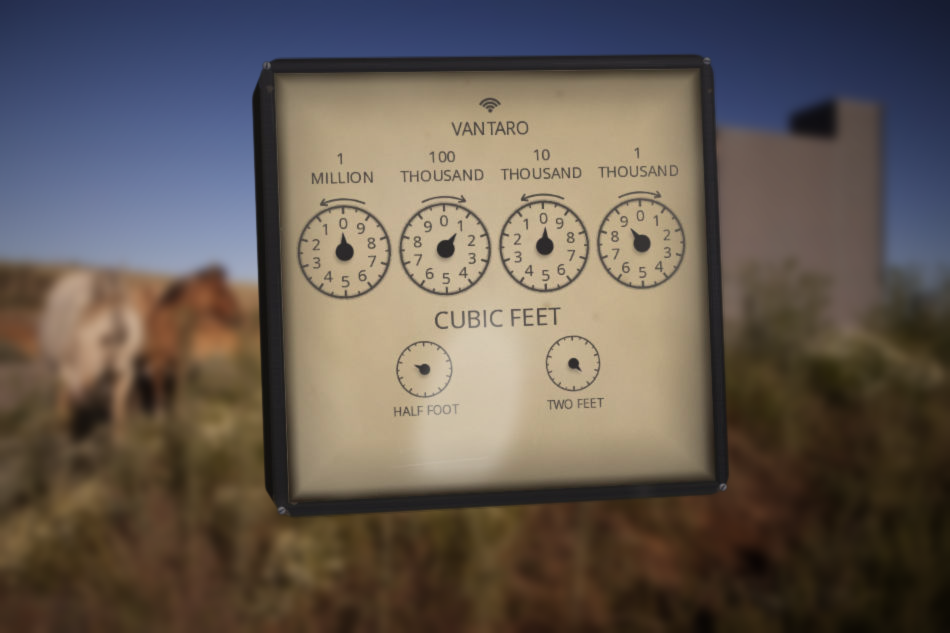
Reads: 9900ft³
